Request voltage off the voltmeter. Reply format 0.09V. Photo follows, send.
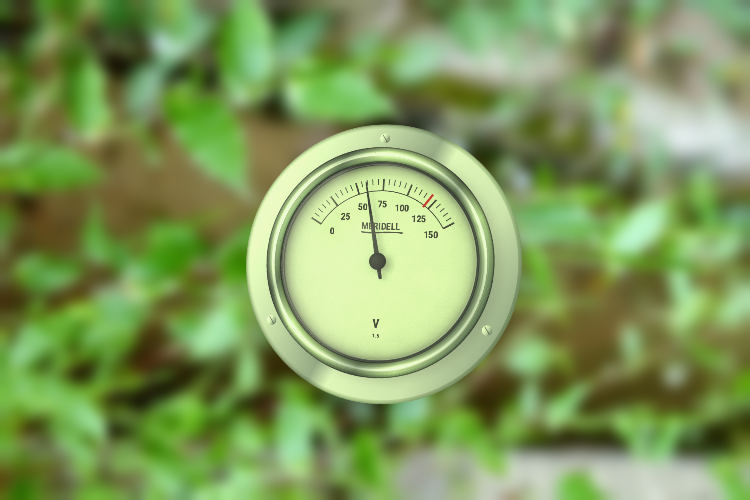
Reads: 60V
